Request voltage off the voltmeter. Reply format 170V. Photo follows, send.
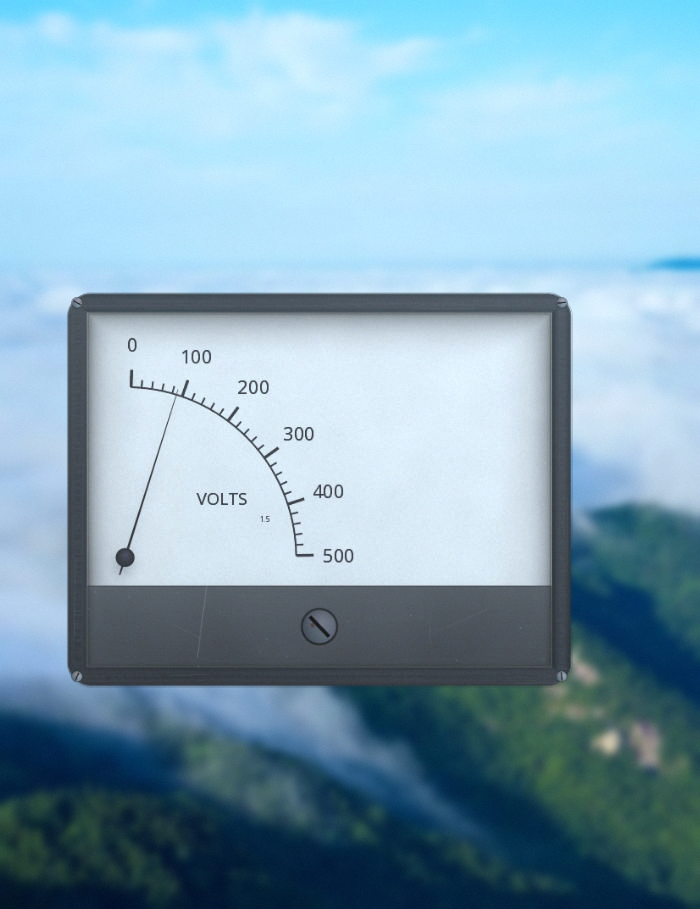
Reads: 90V
